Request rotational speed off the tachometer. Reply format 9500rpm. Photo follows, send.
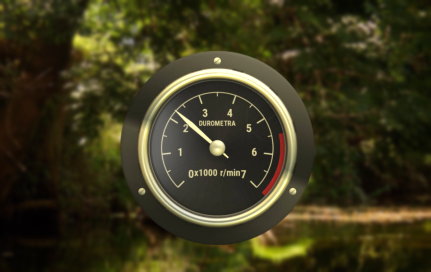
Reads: 2250rpm
